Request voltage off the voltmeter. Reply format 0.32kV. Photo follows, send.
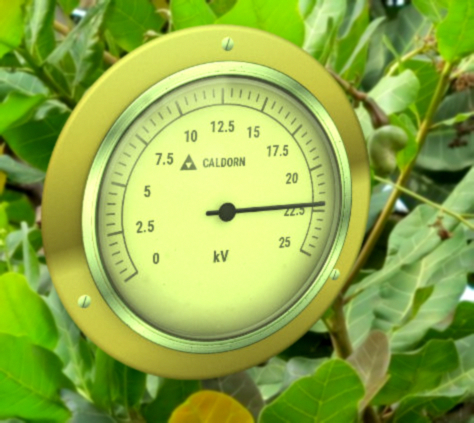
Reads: 22kV
